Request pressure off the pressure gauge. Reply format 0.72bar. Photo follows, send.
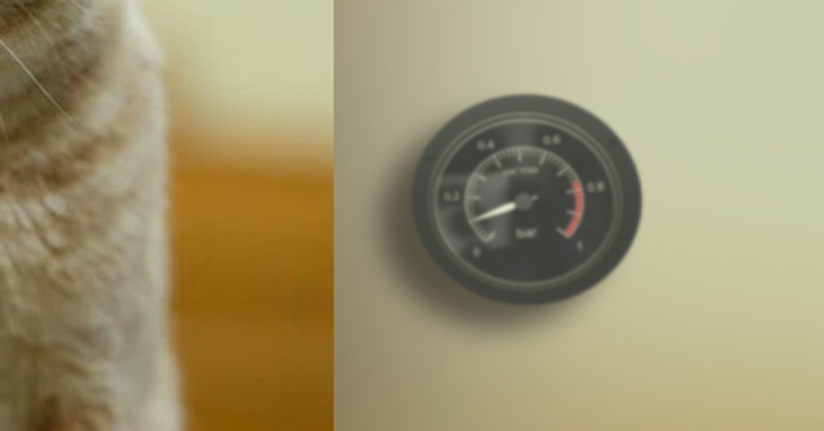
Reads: 0.1bar
